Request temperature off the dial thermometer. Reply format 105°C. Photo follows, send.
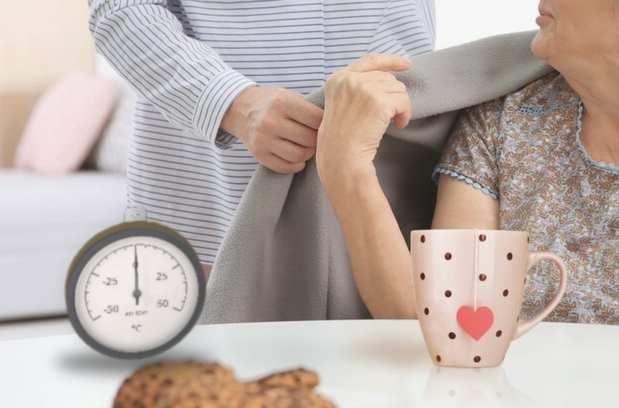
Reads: 0°C
